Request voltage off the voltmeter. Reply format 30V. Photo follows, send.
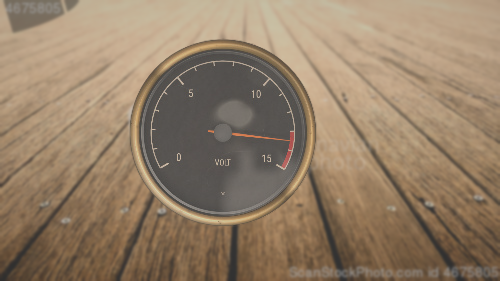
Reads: 13.5V
